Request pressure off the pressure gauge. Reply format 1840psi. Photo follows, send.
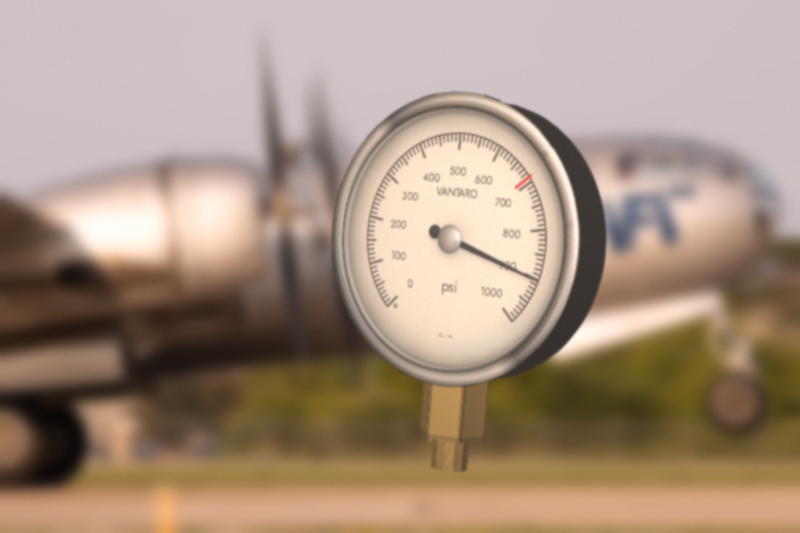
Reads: 900psi
